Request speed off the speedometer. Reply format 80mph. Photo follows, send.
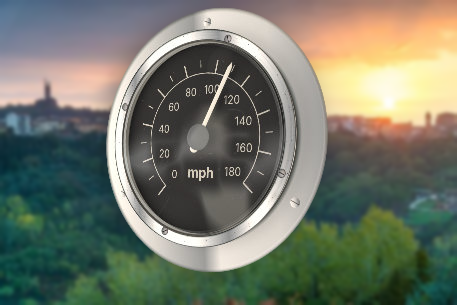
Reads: 110mph
